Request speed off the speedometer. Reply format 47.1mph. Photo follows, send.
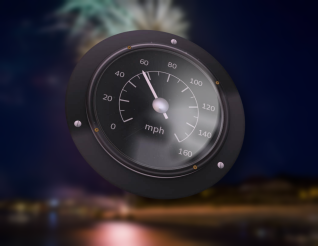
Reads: 55mph
